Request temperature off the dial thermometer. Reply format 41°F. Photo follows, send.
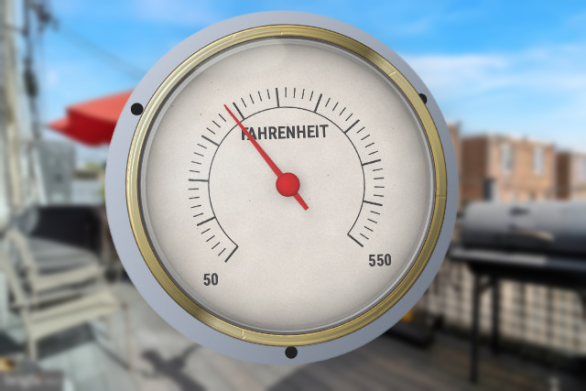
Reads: 240°F
